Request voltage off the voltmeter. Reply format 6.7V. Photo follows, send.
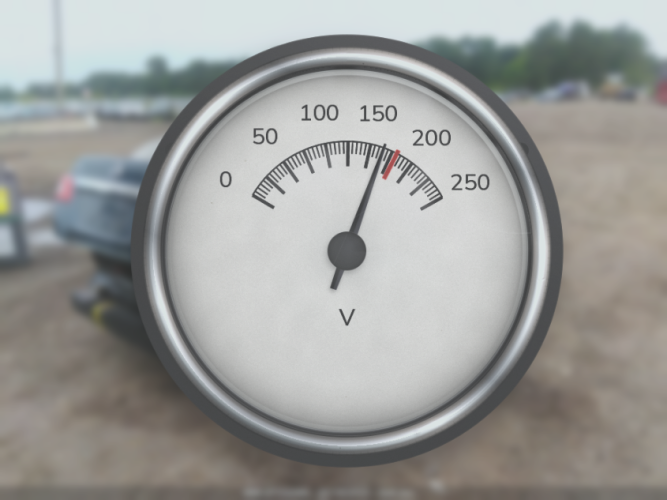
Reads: 165V
